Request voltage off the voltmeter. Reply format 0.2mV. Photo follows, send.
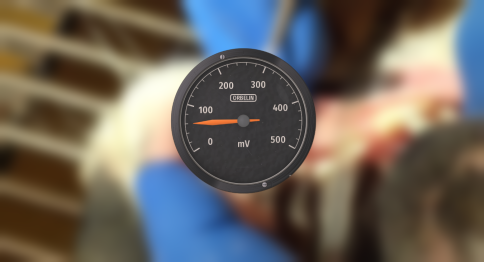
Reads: 60mV
